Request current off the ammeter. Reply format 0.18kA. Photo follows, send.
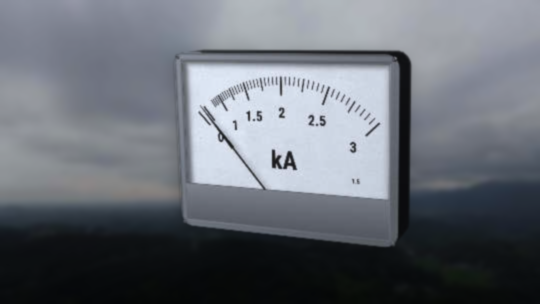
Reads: 0.5kA
